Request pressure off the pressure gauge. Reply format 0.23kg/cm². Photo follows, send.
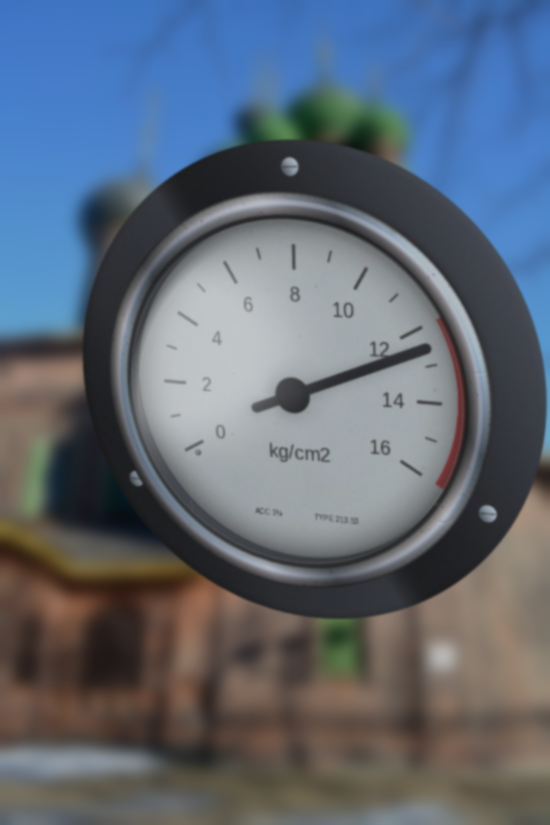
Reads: 12.5kg/cm²
